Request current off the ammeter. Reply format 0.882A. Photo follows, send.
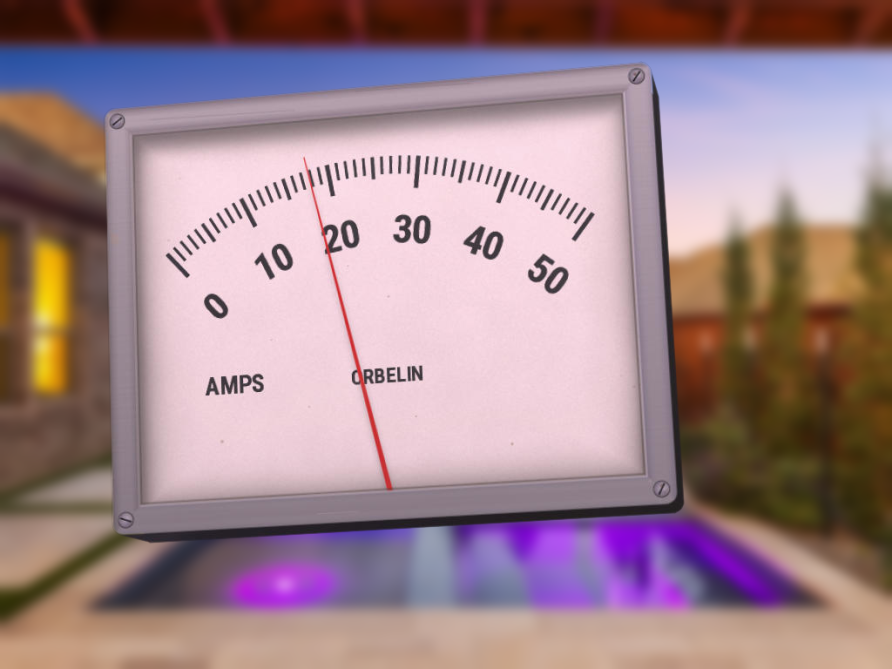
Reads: 18A
